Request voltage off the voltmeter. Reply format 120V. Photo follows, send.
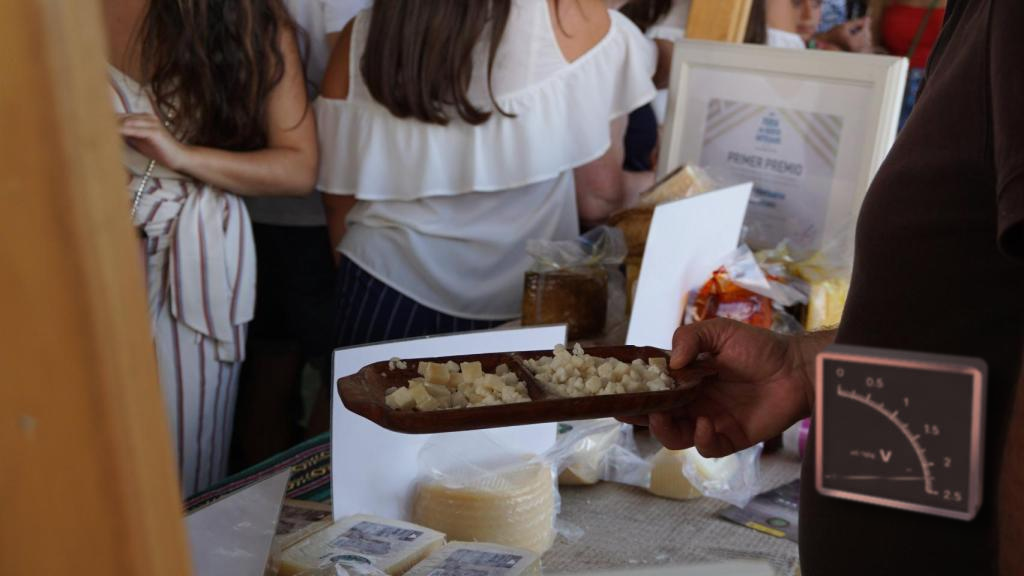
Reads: 2.25V
